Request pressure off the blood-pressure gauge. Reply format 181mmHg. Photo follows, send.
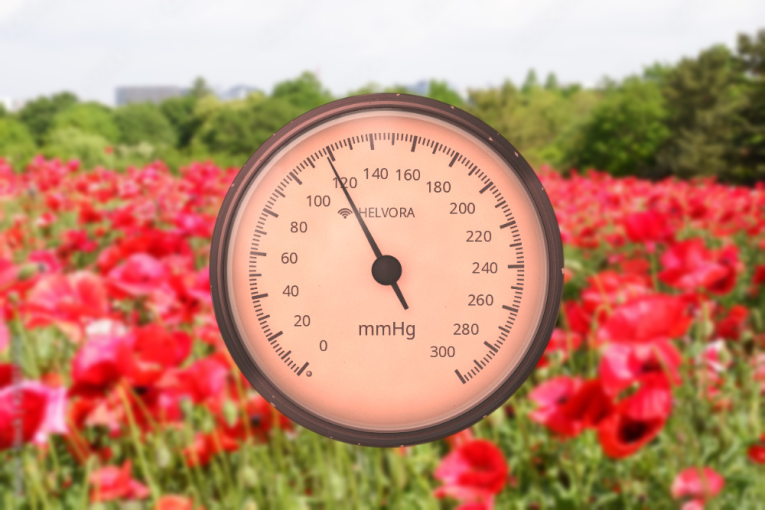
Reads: 118mmHg
